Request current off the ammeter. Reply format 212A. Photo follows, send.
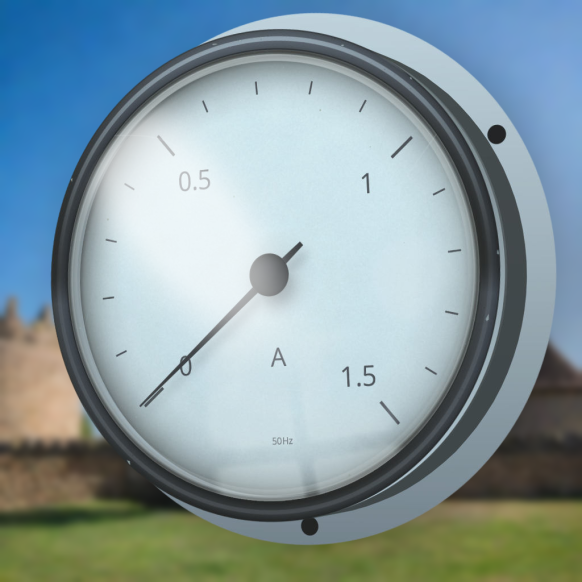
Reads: 0A
